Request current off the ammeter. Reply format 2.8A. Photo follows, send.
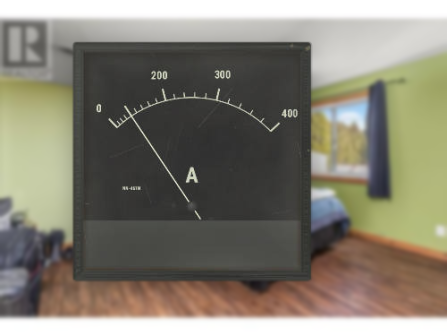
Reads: 100A
